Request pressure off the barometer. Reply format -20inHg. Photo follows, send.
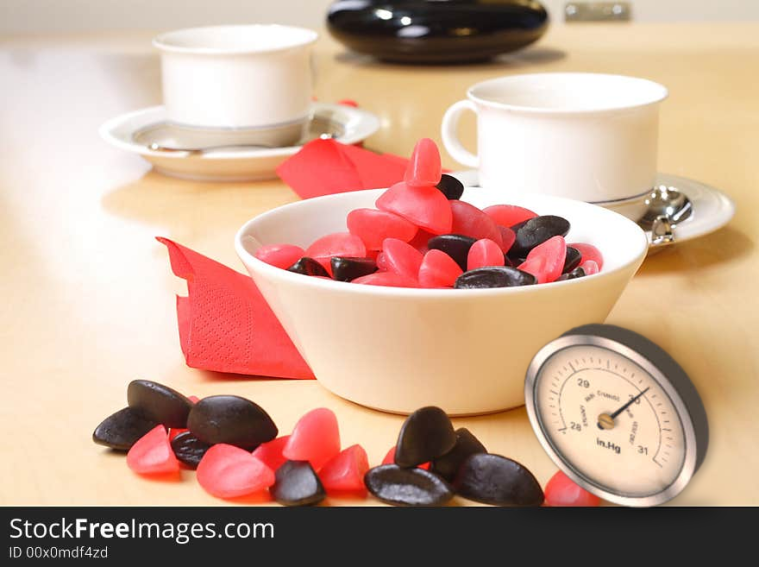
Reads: 30inHg
